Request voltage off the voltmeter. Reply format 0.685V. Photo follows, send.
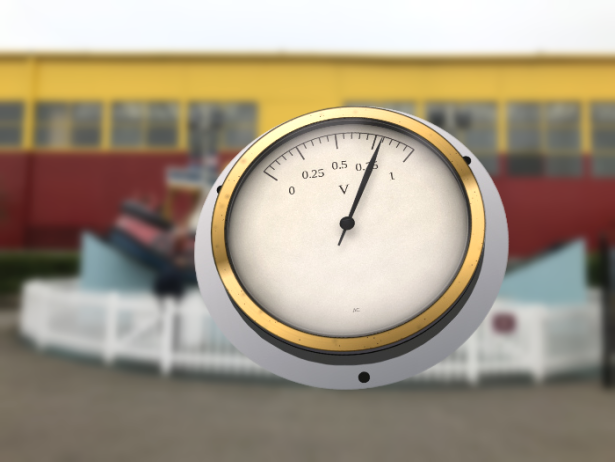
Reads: 0.8V
